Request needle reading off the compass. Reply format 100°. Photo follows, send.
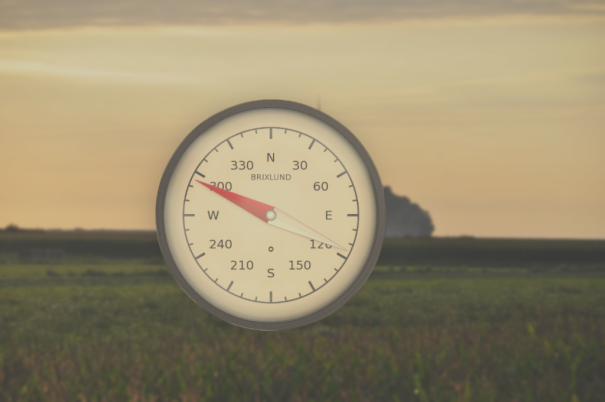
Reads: 295°
